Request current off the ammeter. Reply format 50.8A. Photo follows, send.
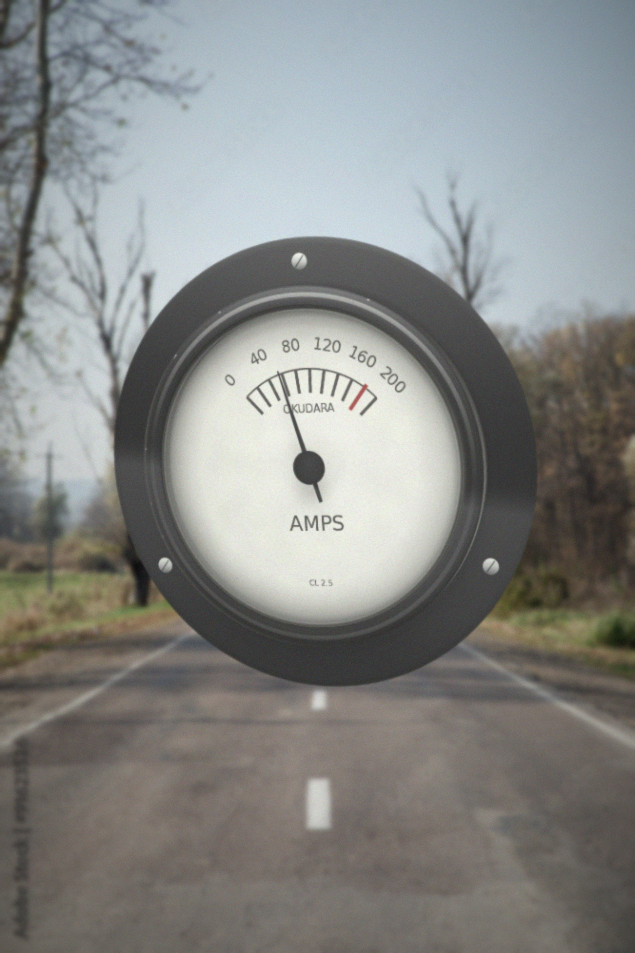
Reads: 60A
